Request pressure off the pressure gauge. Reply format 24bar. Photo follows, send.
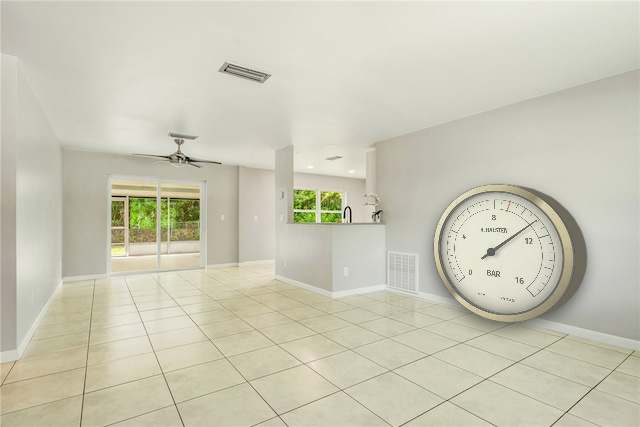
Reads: 11bar
